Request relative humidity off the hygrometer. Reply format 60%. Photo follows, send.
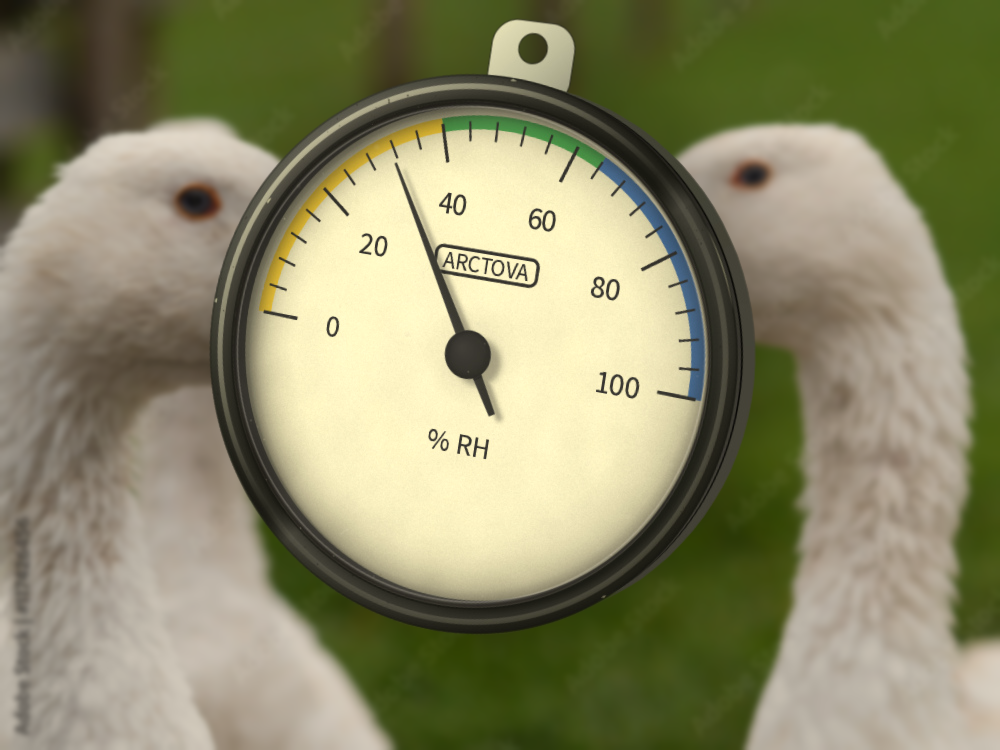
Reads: 32%
